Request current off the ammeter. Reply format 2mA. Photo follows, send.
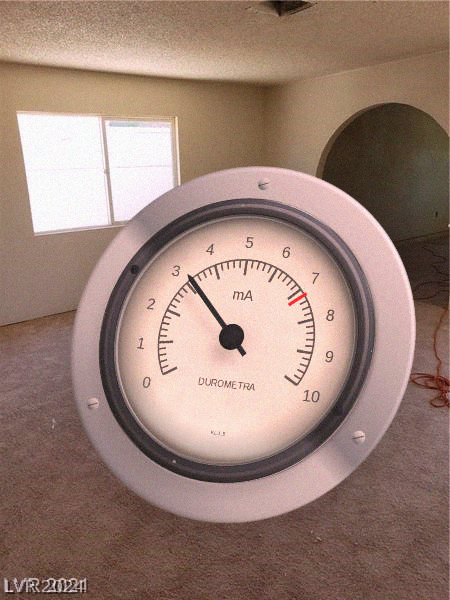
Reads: 3.2mA
